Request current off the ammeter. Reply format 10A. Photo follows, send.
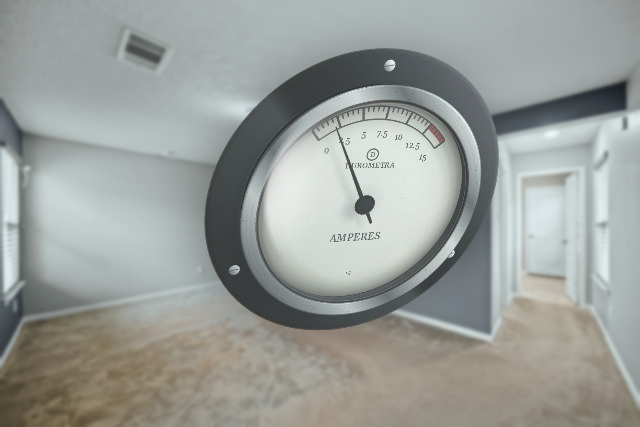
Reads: 2A
